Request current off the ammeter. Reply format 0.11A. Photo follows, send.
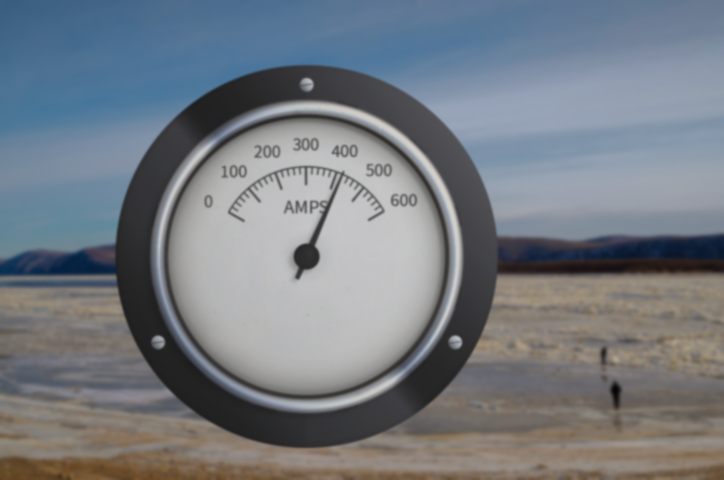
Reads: 420A
